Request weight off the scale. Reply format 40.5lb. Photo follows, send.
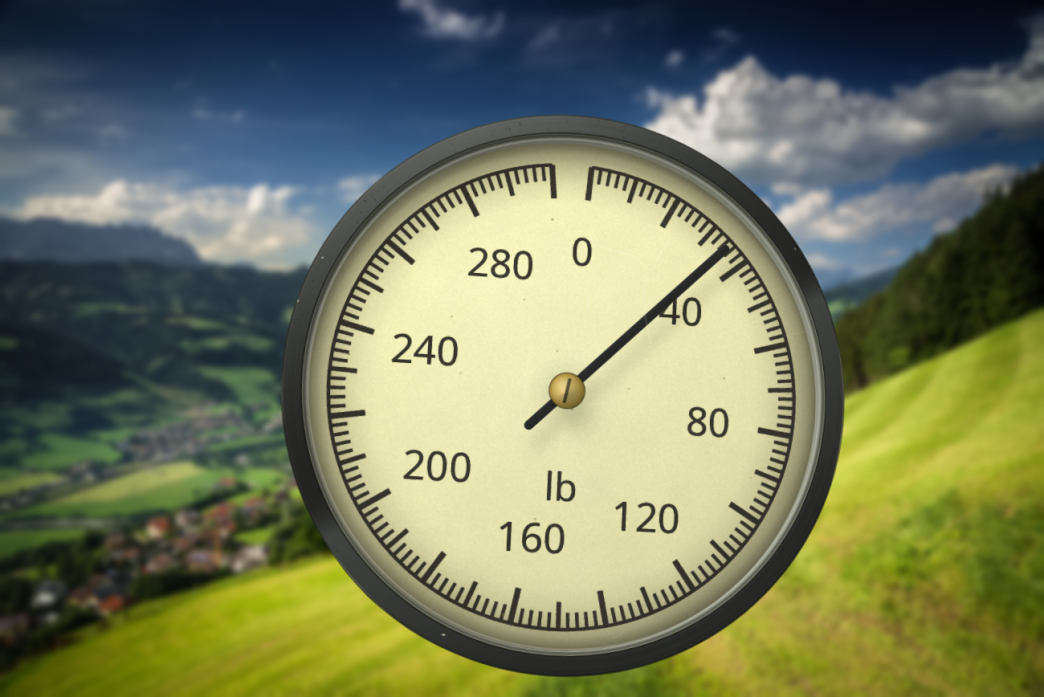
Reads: 35lb
